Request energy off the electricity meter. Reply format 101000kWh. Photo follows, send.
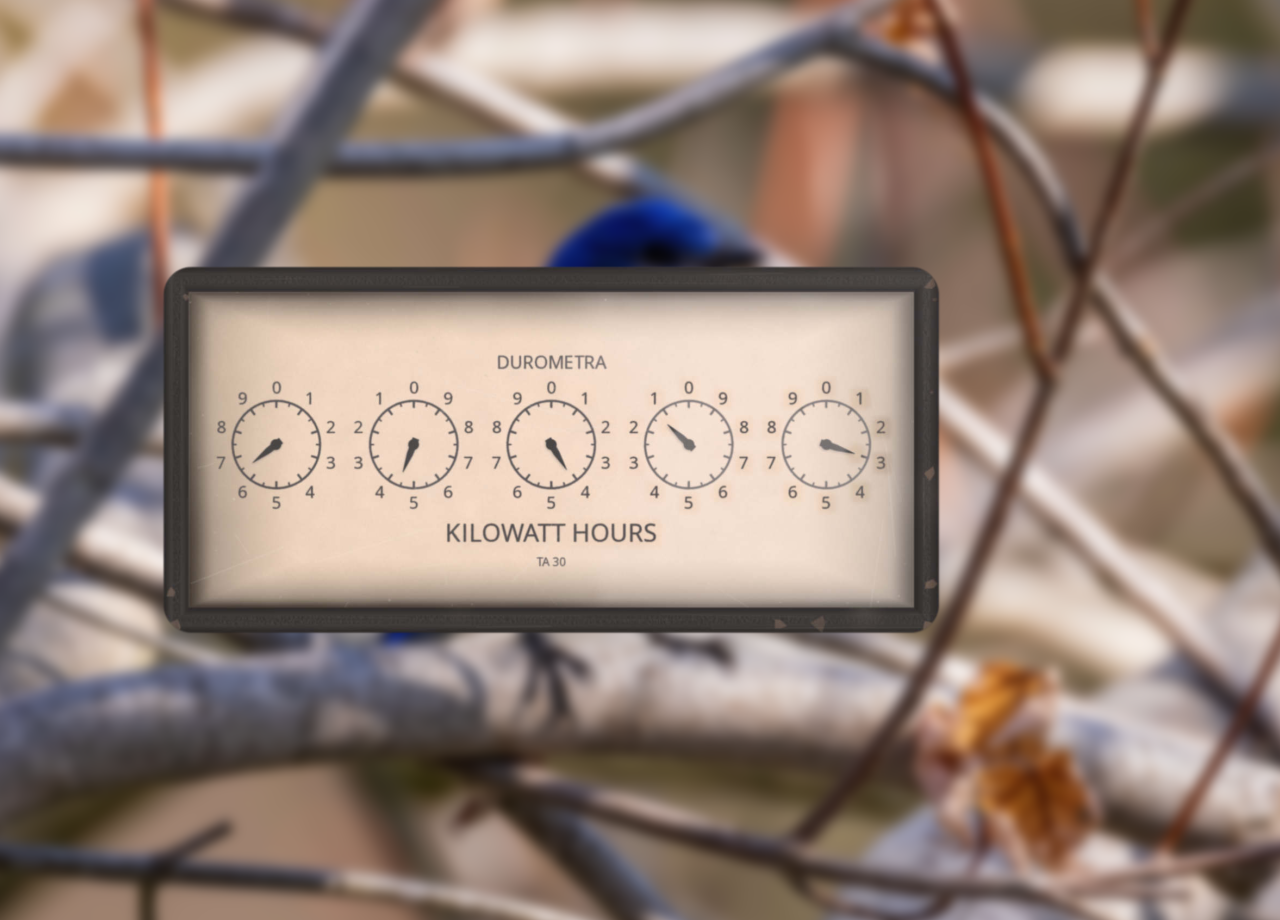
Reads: 64413kWh
